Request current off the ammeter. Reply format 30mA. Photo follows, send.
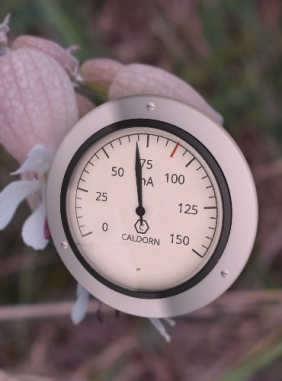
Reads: 70mA
